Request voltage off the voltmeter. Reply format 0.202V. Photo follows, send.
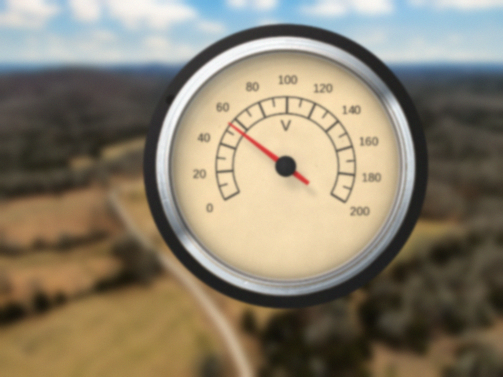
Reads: 55V
